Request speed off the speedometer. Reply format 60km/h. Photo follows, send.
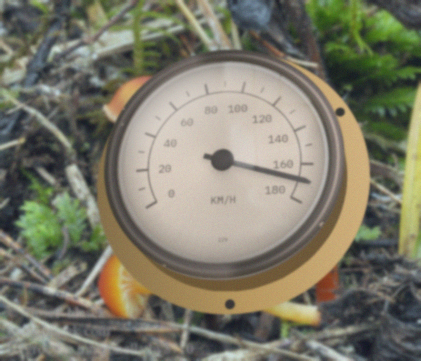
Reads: 170km/h
